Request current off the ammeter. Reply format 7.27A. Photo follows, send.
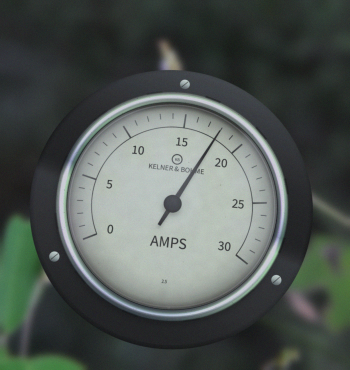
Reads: 18A
